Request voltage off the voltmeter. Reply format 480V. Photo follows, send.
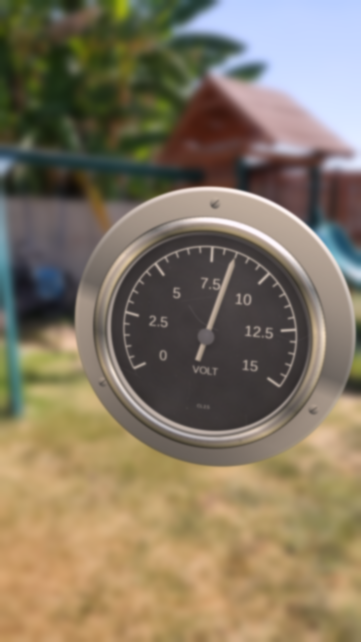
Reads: 8.5V
